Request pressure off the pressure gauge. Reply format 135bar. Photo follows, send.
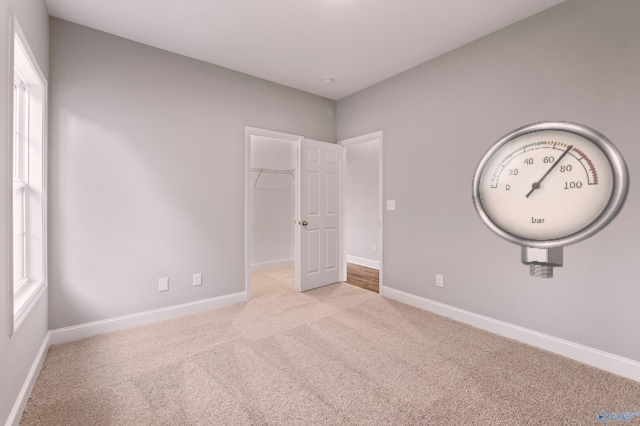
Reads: 70bar
